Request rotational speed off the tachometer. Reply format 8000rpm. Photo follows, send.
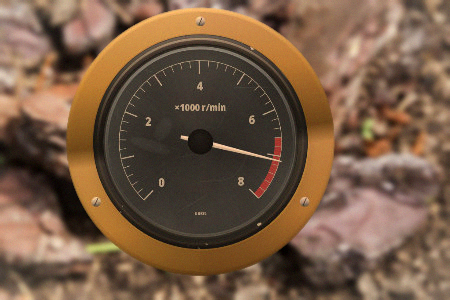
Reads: 7100rpm
